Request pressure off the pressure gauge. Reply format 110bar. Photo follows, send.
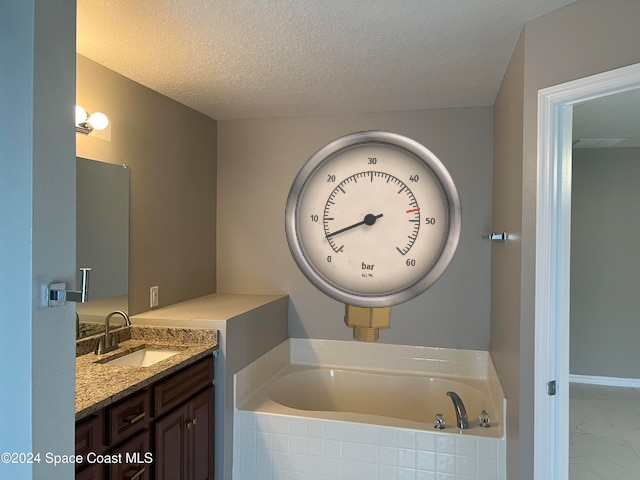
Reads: 5bar
